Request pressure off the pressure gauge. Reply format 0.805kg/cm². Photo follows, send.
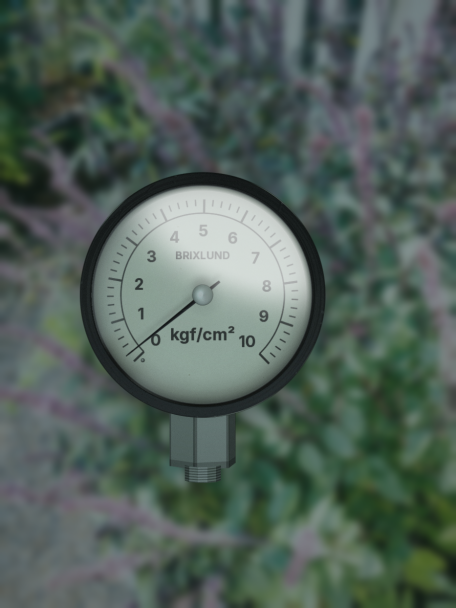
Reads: 0.2kg/cm²
